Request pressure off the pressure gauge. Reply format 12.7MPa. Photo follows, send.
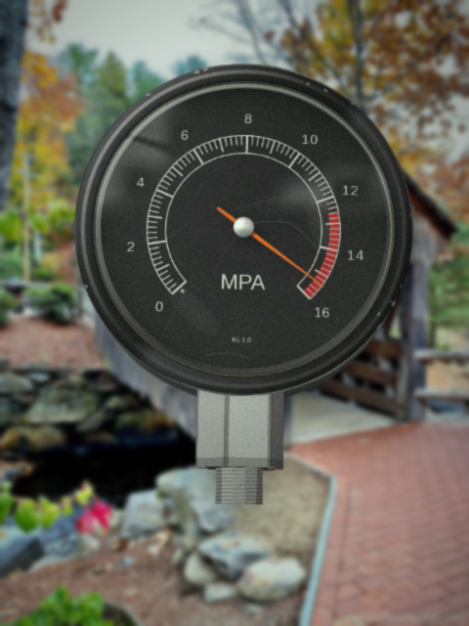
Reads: 15.4MPa
